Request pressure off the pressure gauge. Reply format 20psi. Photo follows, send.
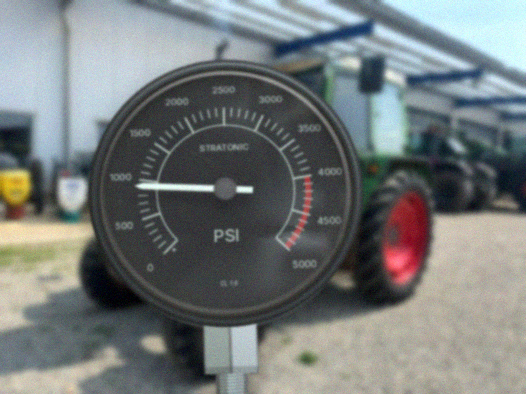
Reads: 900psi
